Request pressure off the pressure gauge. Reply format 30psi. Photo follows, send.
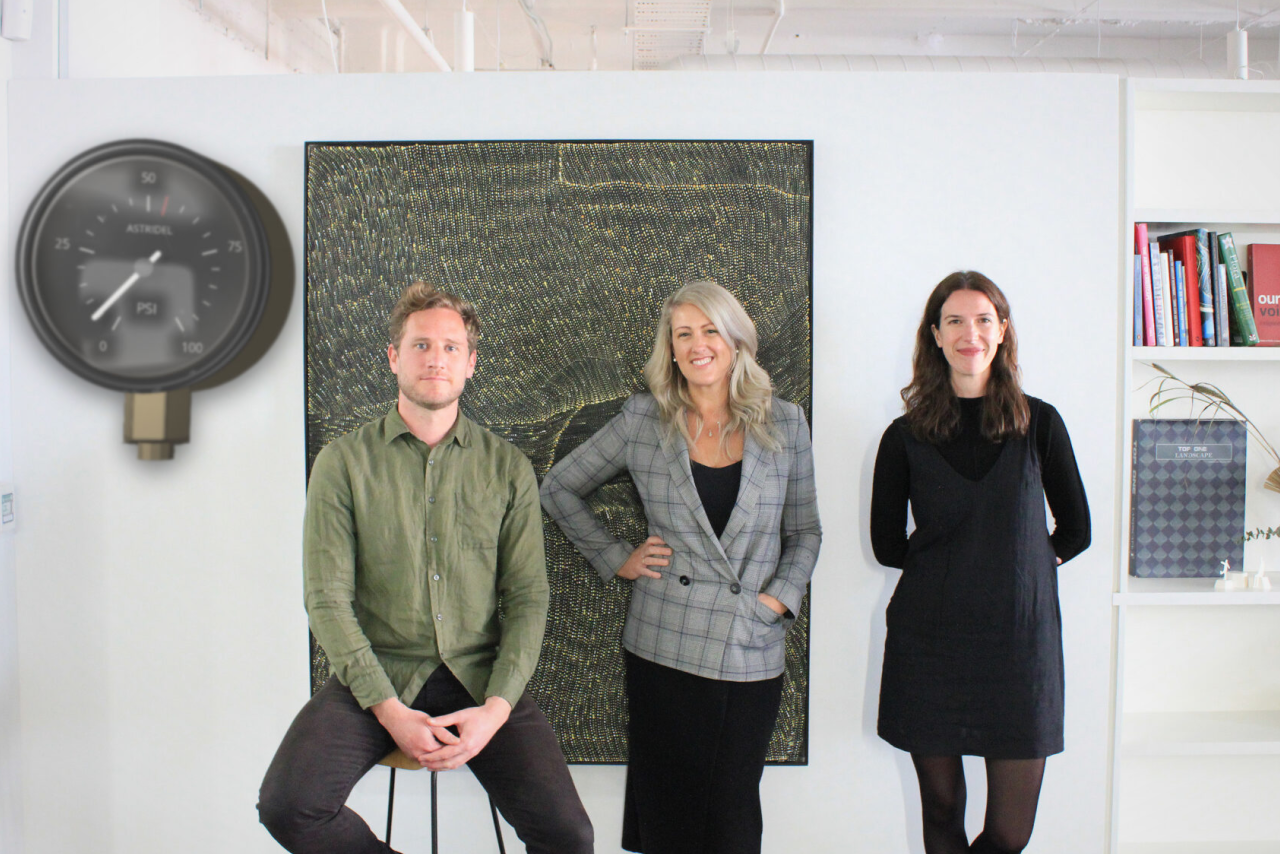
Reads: 5psi
